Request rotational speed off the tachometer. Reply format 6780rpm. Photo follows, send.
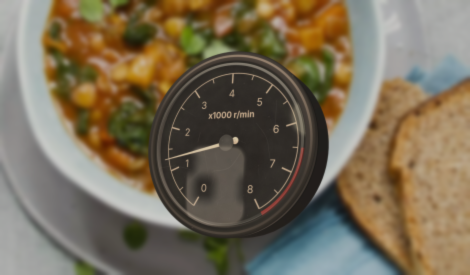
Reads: 1250rpm
